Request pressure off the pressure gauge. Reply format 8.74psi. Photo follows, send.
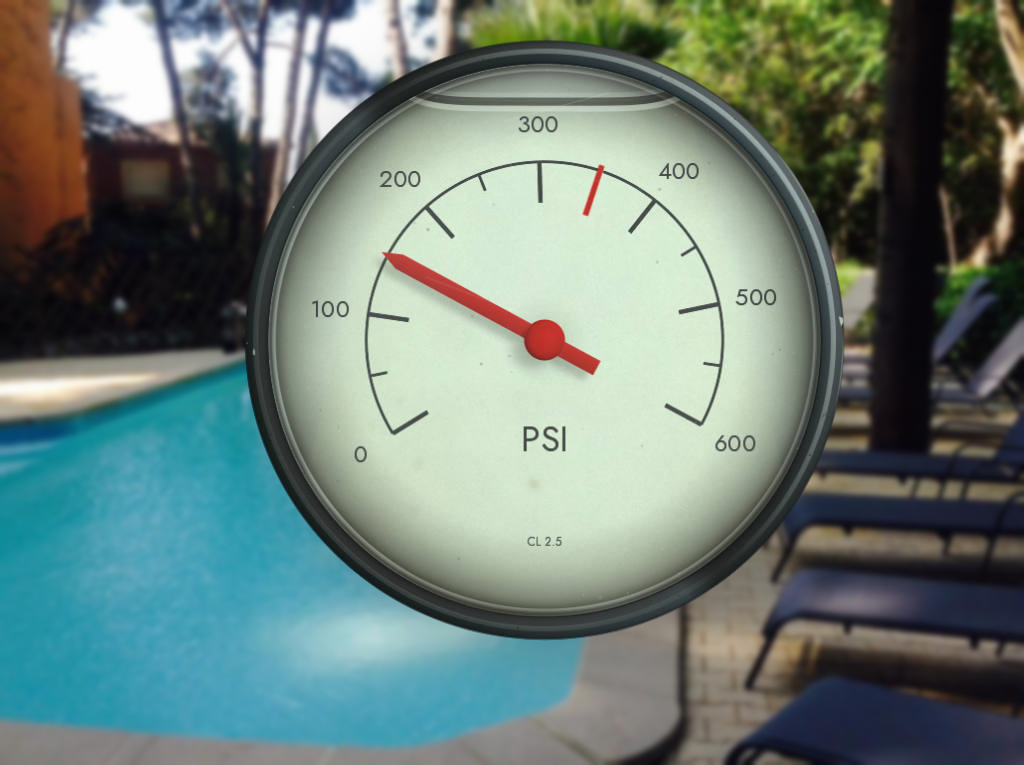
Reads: 150psi
